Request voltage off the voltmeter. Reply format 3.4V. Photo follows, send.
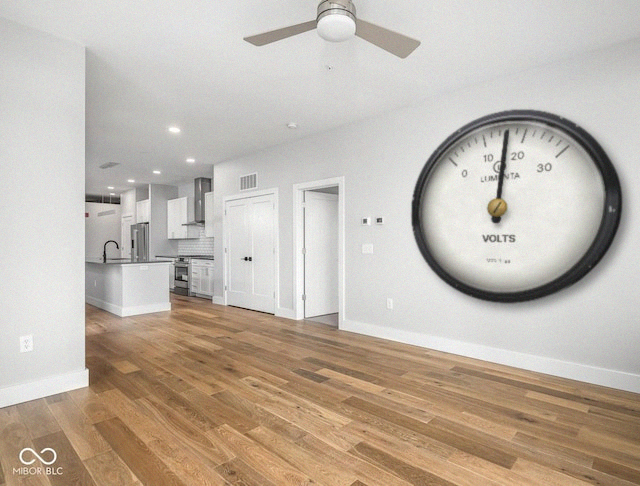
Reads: 16V
